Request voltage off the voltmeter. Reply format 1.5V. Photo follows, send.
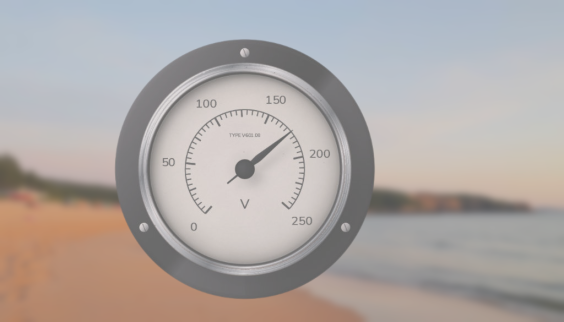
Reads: 175V
